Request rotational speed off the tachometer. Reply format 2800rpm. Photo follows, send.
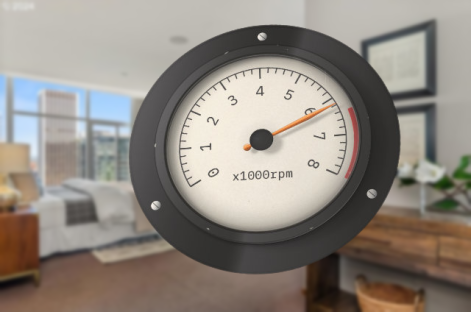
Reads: 6200rpm
